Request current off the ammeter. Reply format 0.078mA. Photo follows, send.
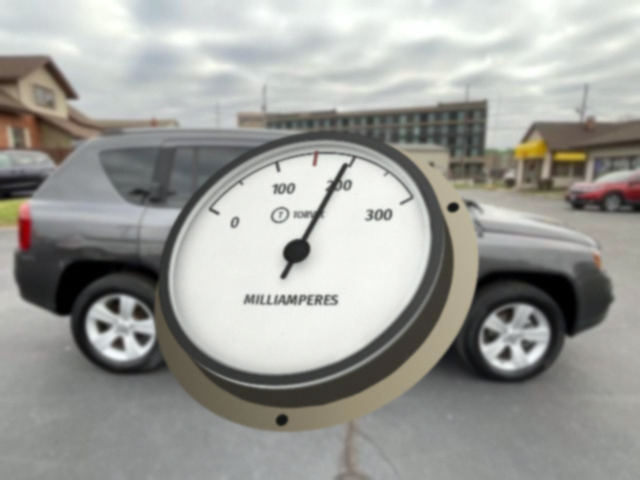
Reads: 200mA
